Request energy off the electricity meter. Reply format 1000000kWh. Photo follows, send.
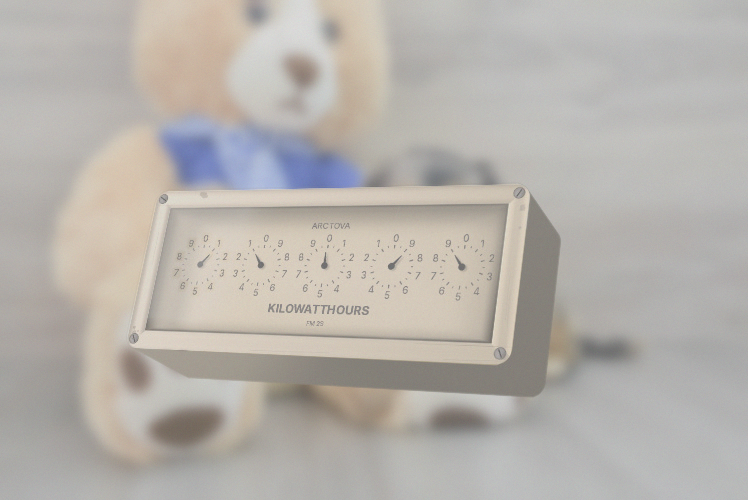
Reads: 10989kWh
